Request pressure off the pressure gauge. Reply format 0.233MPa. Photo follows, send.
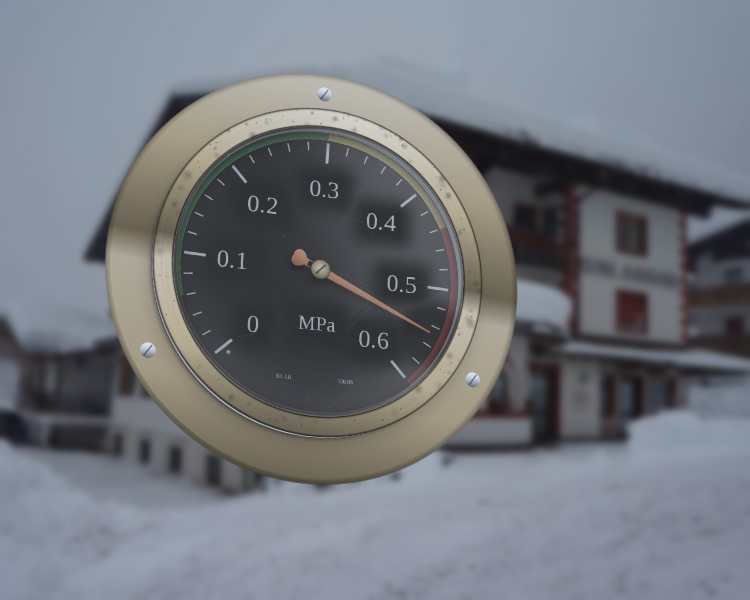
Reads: 0.55MPa
